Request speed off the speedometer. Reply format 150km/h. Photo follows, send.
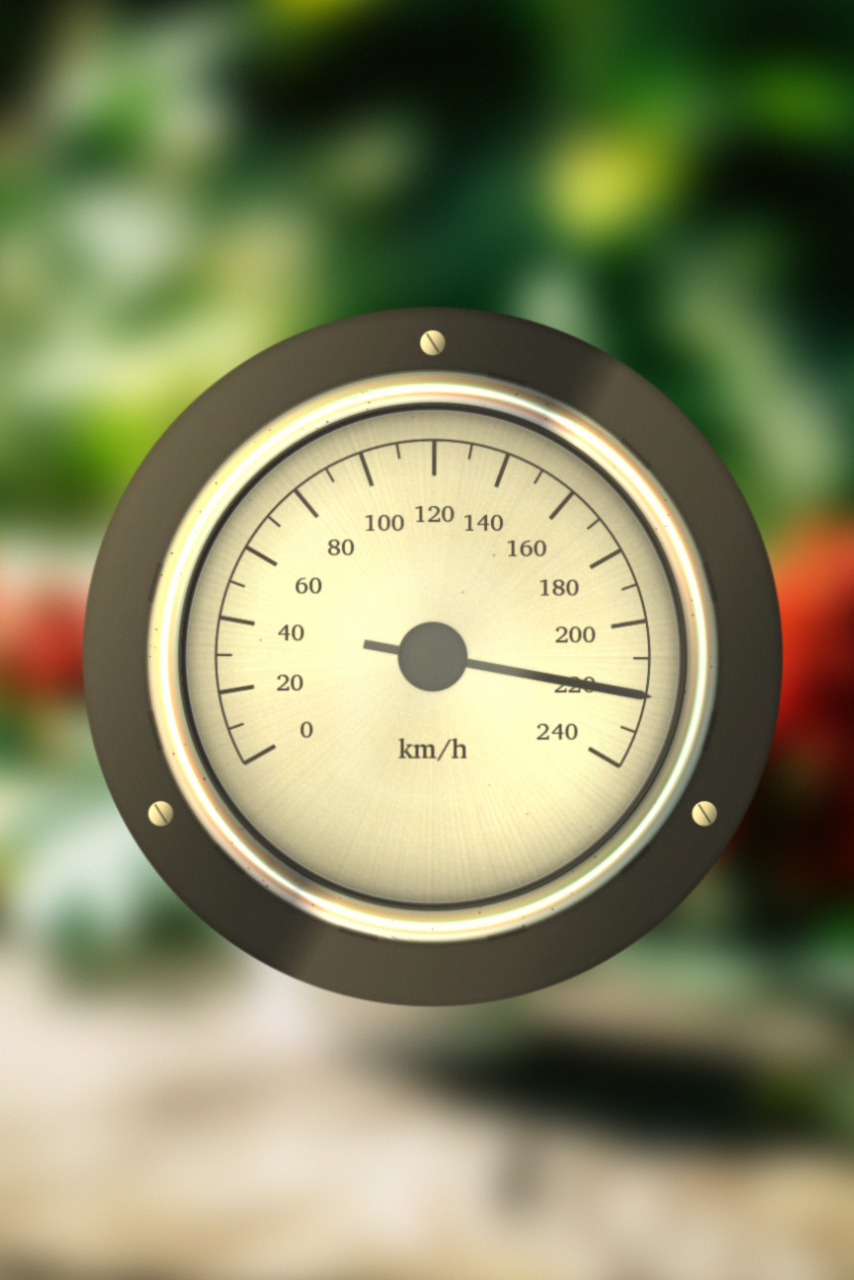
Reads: 220km/h
